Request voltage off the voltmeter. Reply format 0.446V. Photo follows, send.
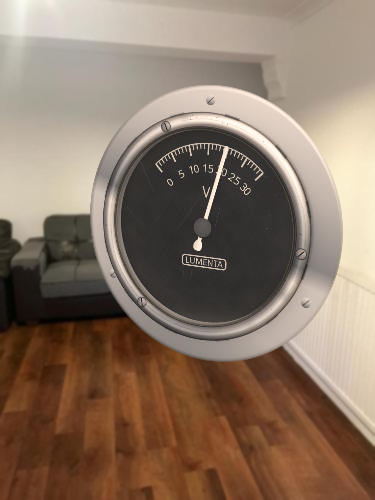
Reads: 20V
